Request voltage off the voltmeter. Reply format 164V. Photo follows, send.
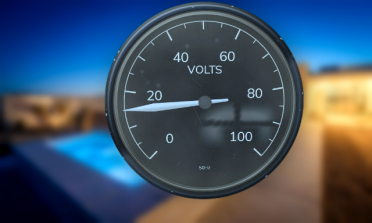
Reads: 15V
